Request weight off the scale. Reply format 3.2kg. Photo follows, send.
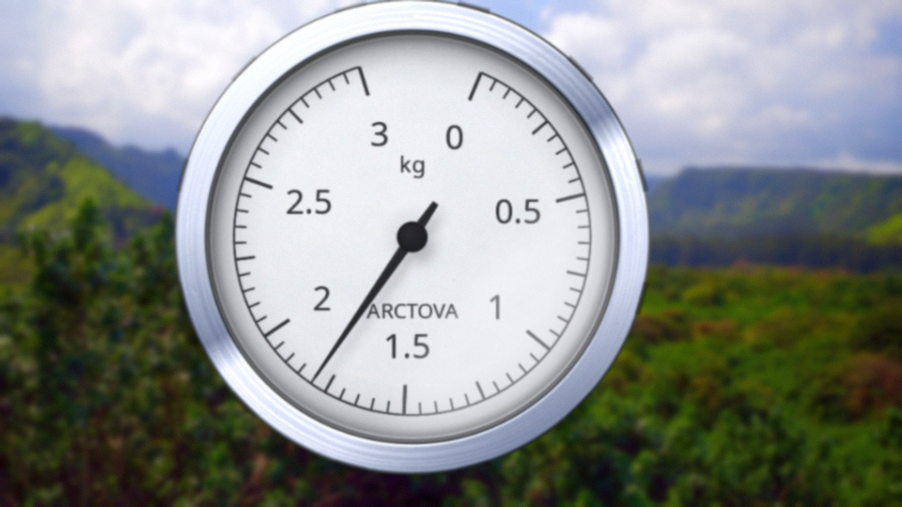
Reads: 1.8kg
